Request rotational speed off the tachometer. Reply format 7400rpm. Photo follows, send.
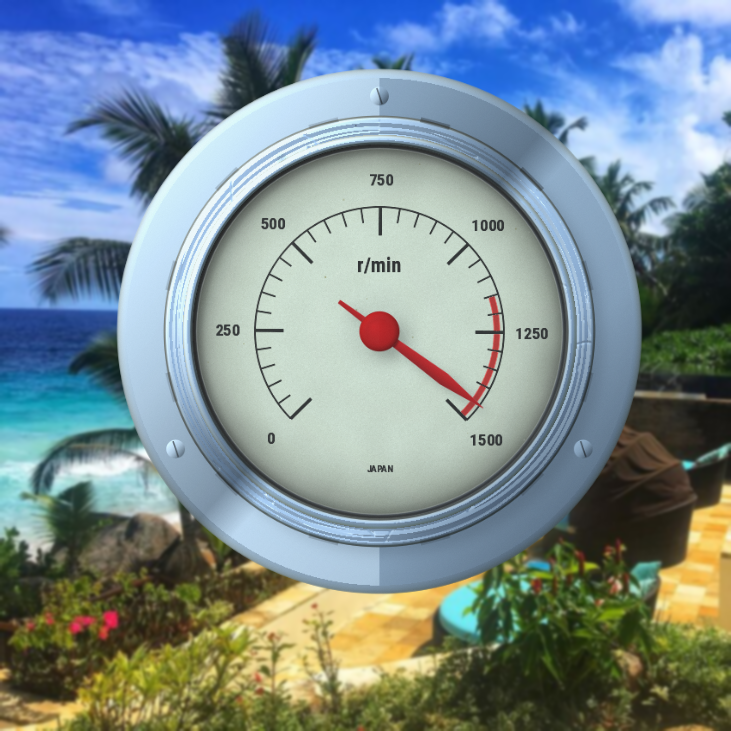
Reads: 1450rpm
